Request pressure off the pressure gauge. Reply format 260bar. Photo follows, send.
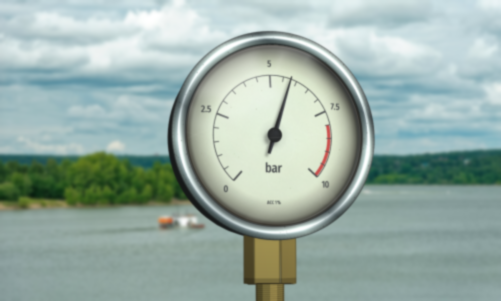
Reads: 5.75bar
